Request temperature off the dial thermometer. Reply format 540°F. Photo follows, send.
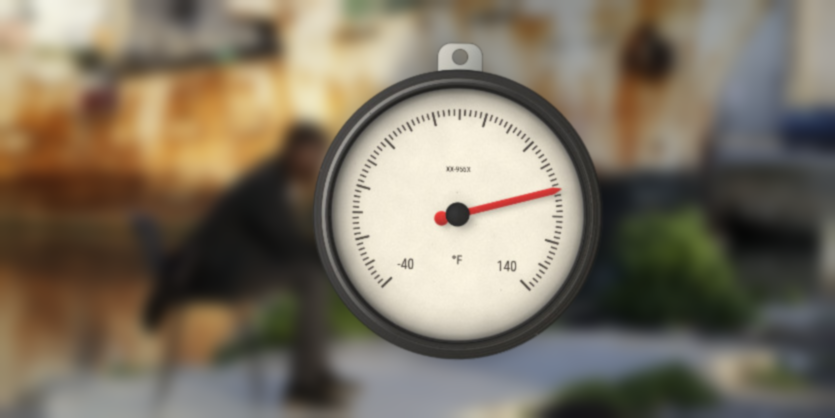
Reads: 100°F
